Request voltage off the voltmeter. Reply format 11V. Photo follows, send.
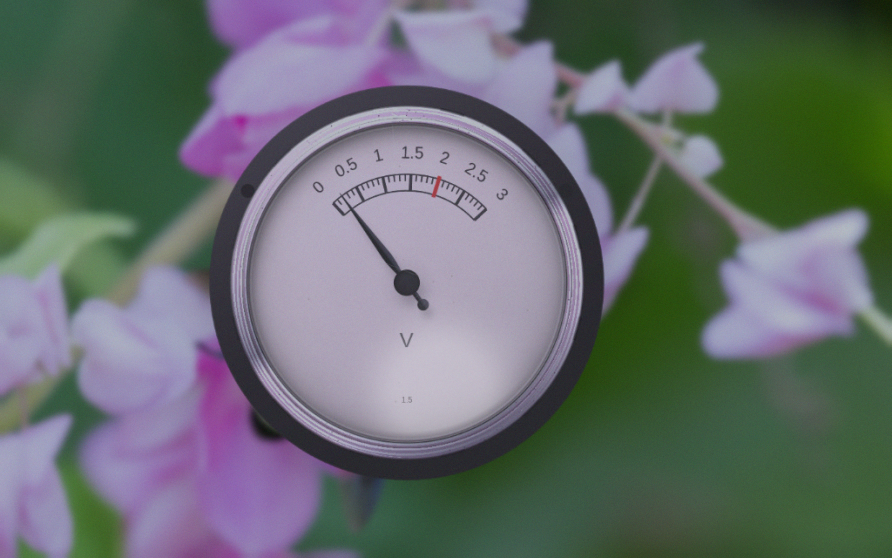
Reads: 0.2V
